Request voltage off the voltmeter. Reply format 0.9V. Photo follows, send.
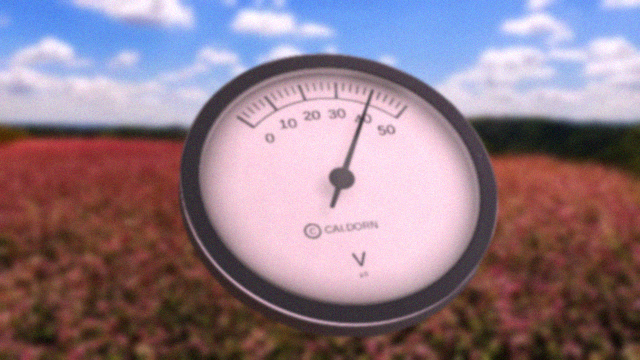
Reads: 40V
